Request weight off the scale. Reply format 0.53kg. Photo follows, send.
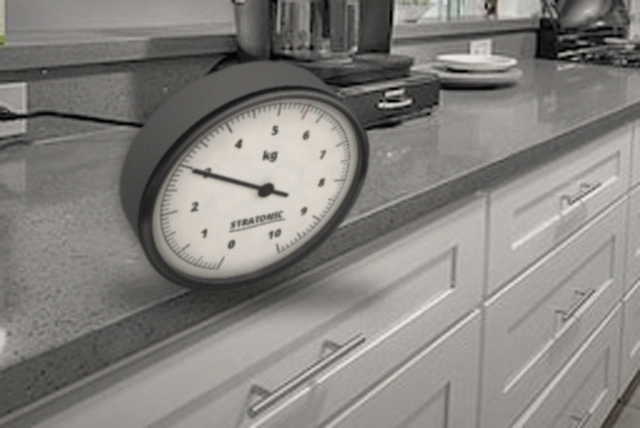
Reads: 3kg
